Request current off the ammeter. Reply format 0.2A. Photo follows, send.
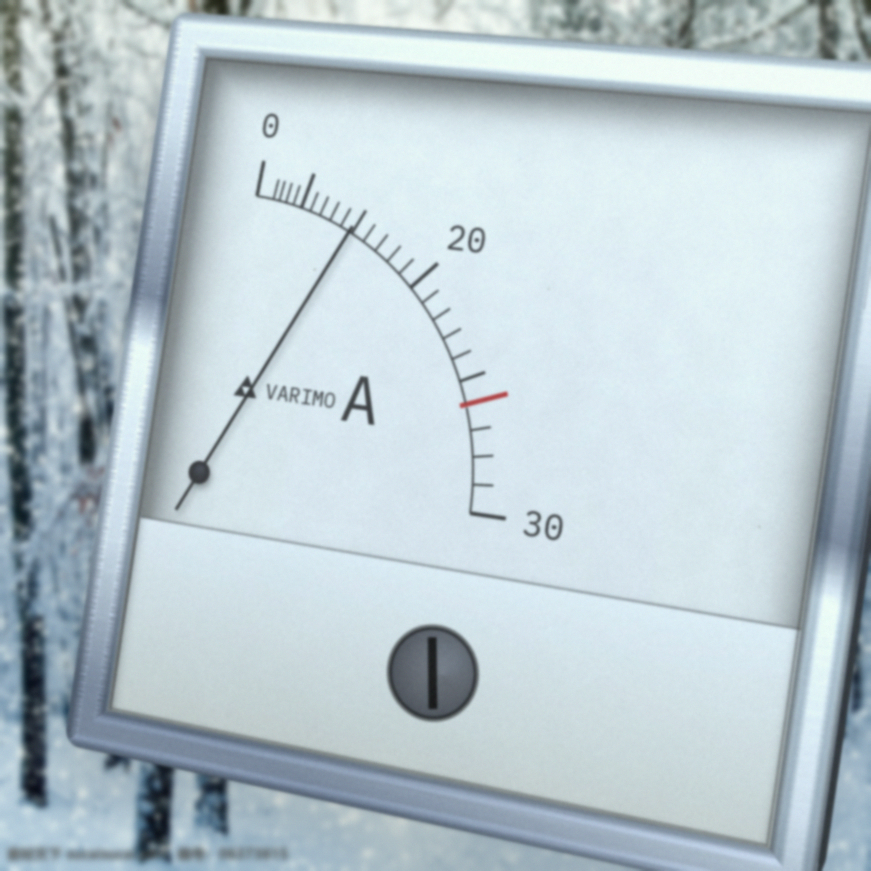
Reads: 15A
